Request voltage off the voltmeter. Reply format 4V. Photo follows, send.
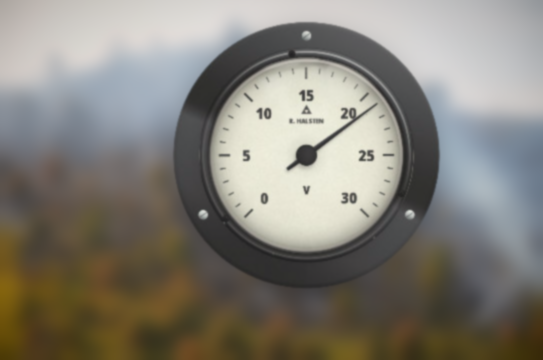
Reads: 21V
